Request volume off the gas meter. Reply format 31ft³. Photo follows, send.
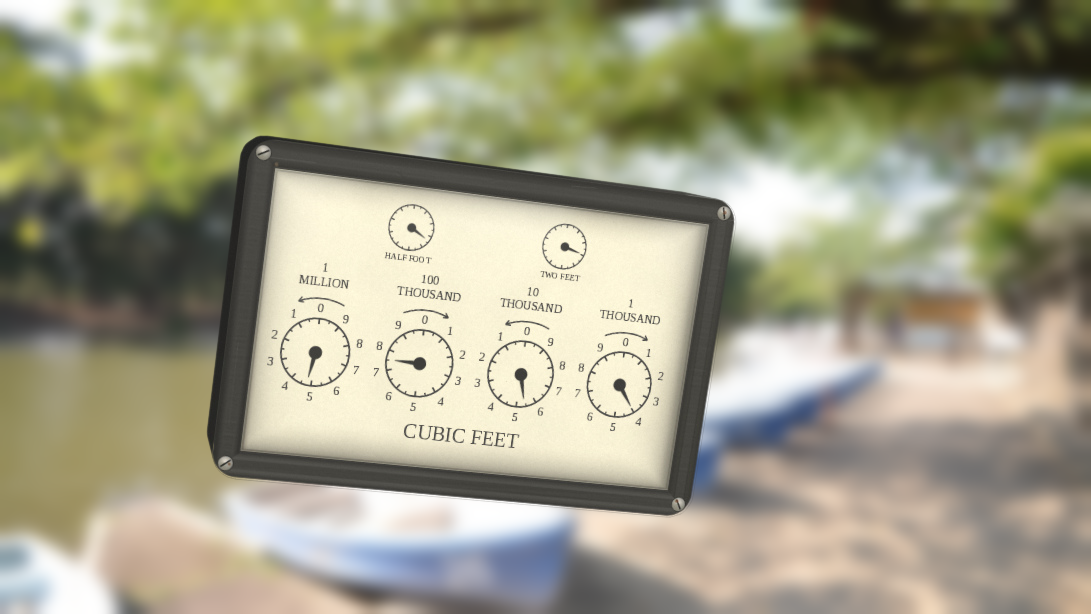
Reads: 475400ft³
